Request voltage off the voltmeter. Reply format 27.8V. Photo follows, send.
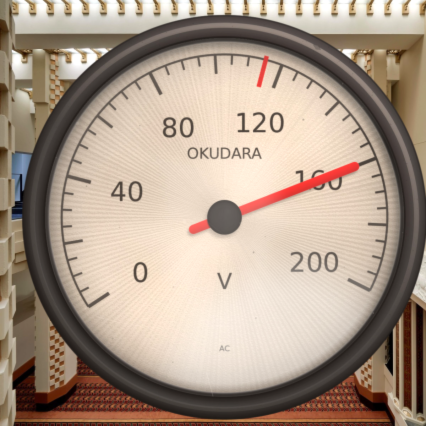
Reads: 160V
